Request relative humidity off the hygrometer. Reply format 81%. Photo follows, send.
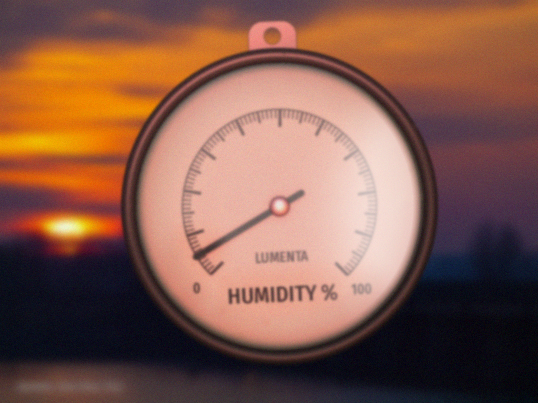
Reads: 5%
